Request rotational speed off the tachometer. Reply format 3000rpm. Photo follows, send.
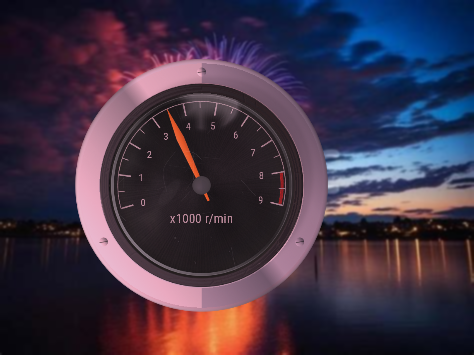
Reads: 3500rpm
